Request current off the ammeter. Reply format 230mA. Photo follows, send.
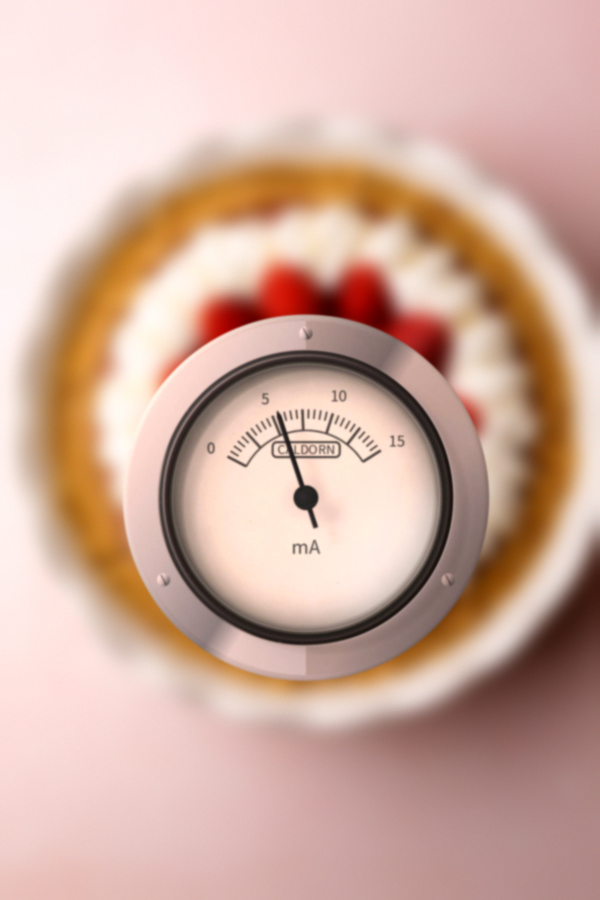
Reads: 5.5mA
